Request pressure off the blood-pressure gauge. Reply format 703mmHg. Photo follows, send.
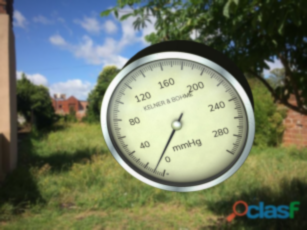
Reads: 10mmHg
